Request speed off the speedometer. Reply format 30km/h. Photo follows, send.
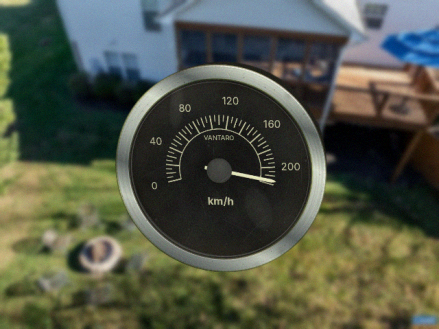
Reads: 215km/h
